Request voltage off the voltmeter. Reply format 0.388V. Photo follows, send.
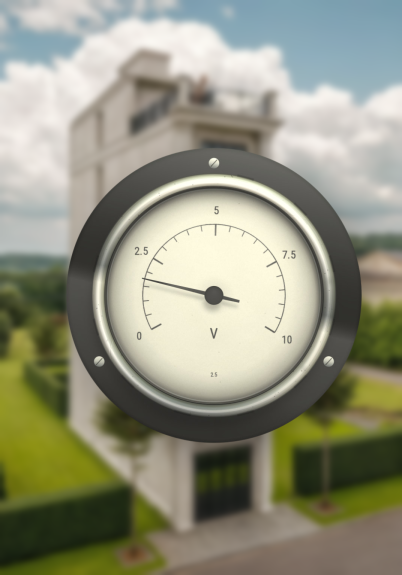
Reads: 1.75V
